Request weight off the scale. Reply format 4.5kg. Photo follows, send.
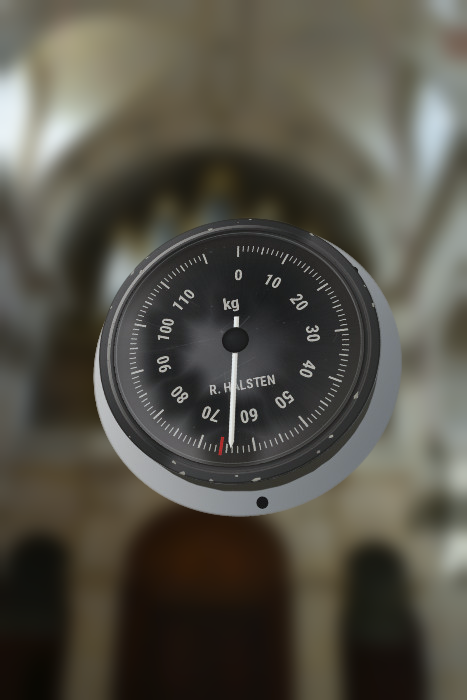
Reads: 64kg
